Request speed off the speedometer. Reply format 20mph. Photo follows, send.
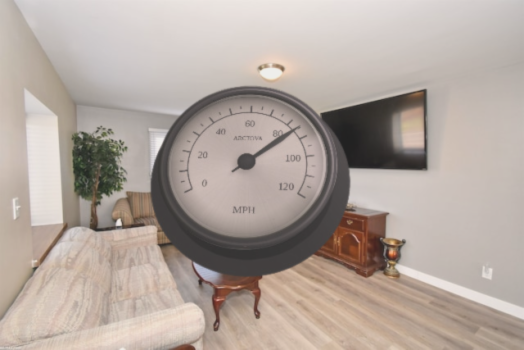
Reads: 85mph
